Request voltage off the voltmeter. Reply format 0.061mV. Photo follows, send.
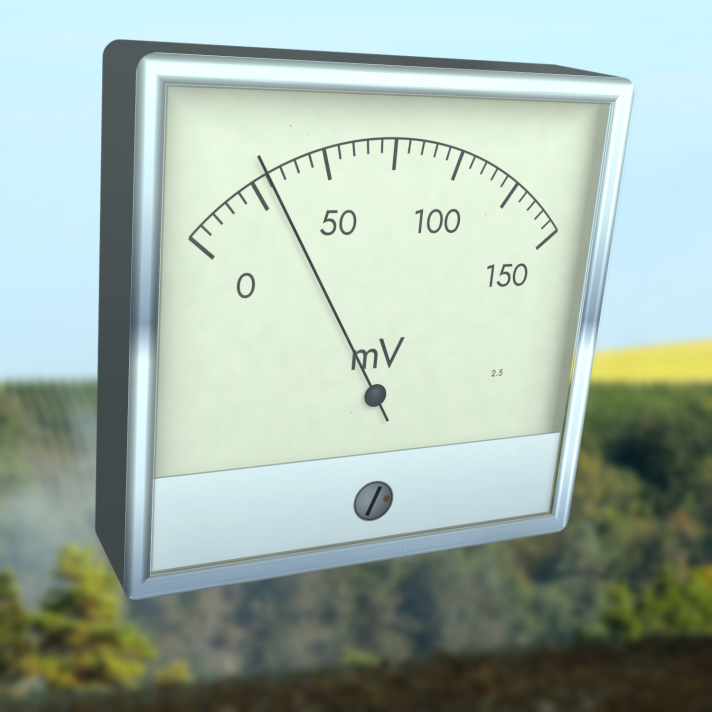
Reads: 30mV
